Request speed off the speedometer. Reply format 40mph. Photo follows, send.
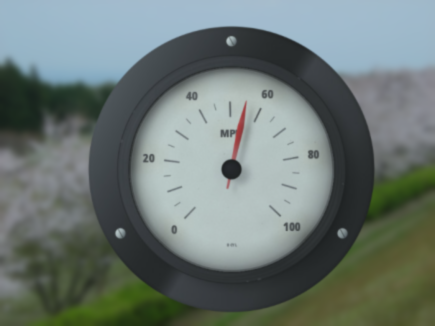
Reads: 55mph
